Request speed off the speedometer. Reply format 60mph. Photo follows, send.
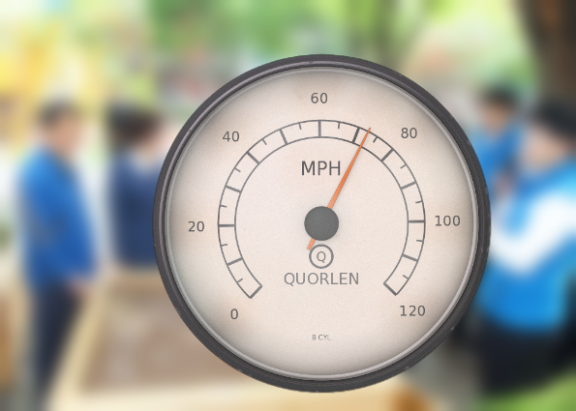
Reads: 72.5mph
